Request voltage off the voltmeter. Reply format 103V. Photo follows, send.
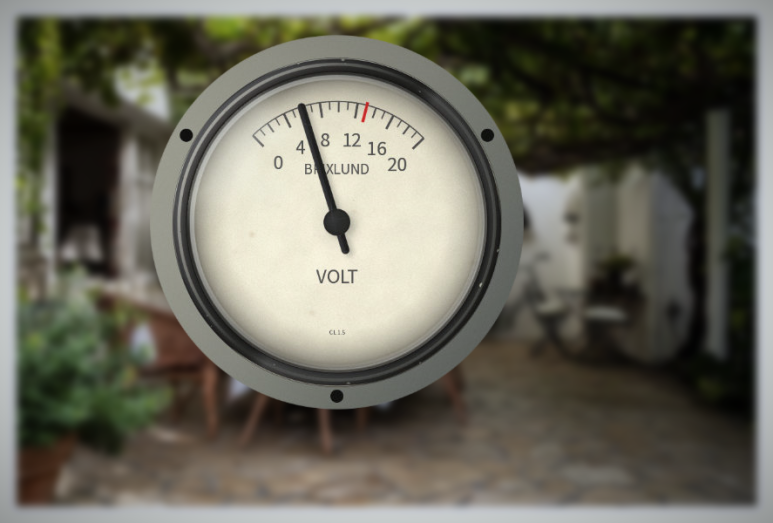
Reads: 6V
